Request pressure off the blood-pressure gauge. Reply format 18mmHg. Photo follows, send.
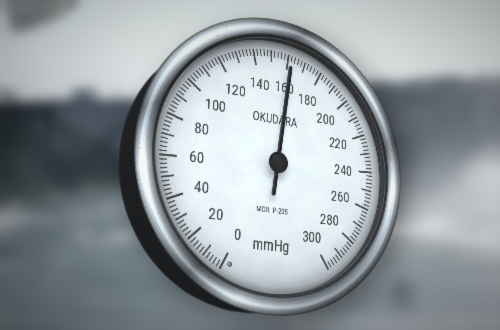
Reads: 160mmHg
